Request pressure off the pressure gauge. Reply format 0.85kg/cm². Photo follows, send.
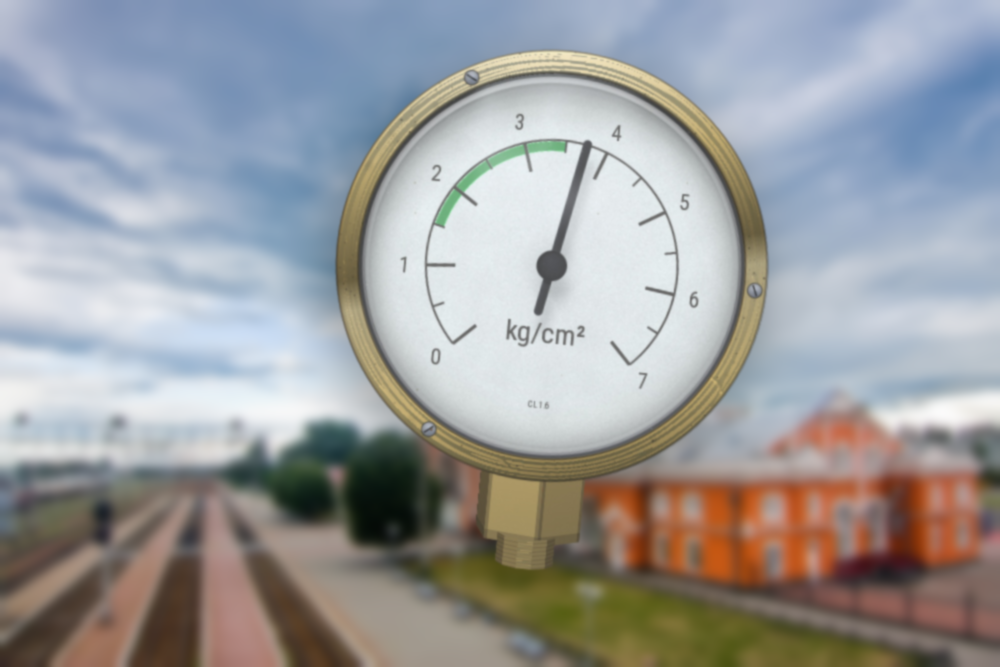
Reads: 3.75kg/cm²
